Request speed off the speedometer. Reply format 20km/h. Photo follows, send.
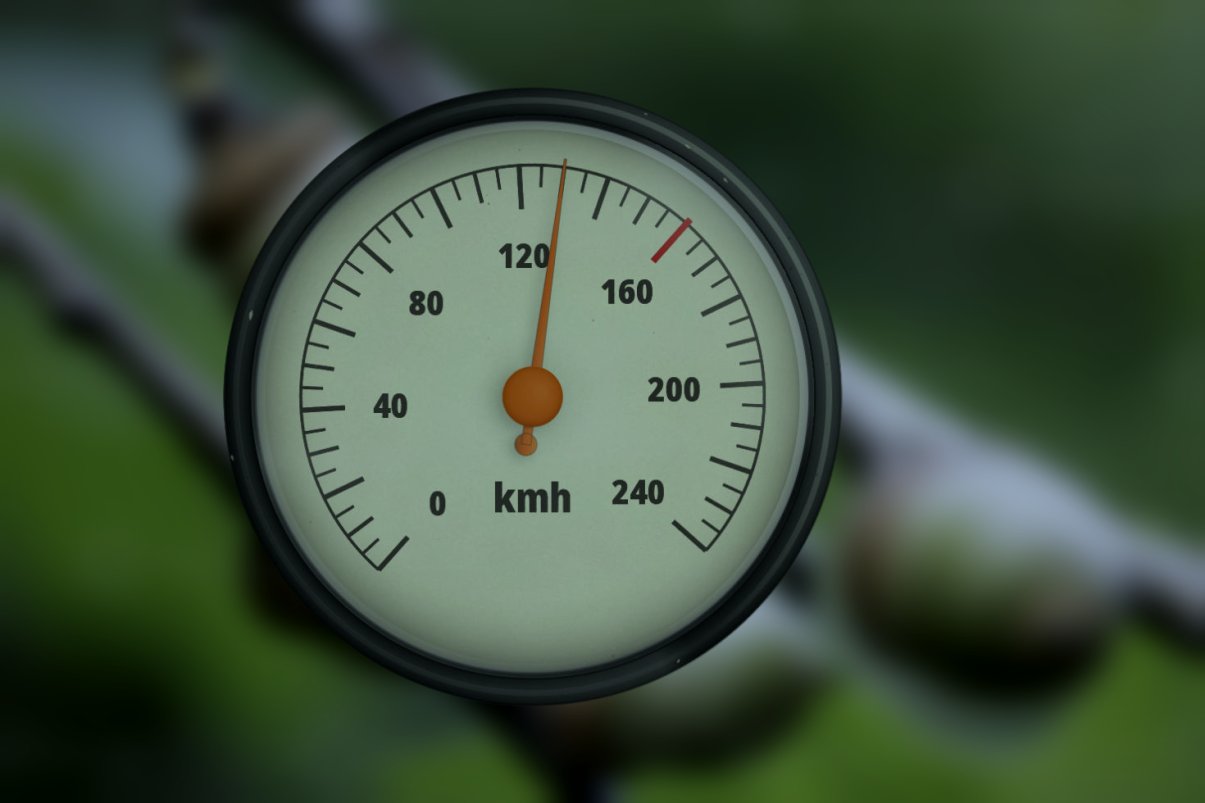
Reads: 130km/h
